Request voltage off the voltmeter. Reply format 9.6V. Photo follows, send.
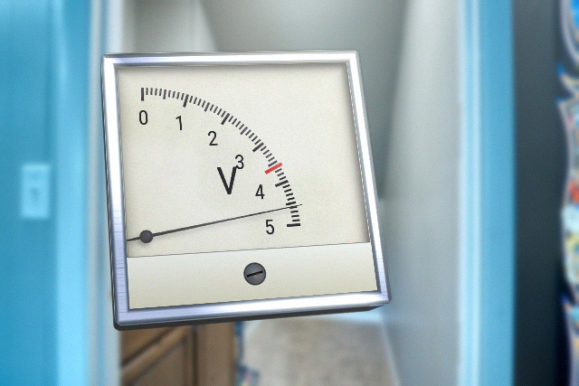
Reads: 4.6V
